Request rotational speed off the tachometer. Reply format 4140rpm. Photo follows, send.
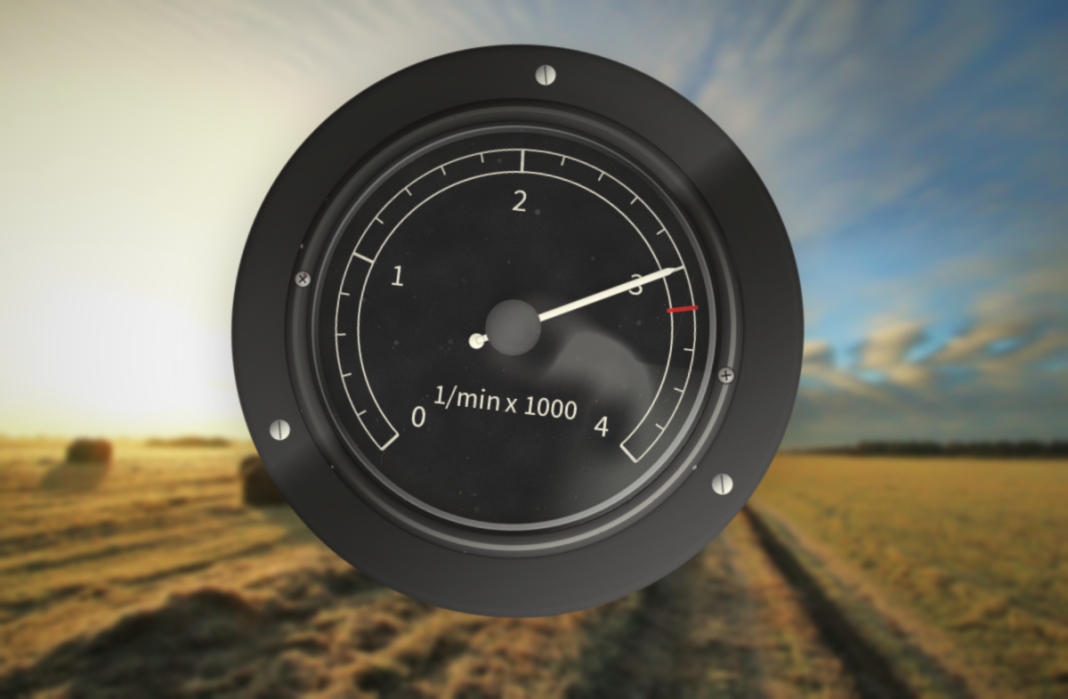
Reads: 3000rpm
